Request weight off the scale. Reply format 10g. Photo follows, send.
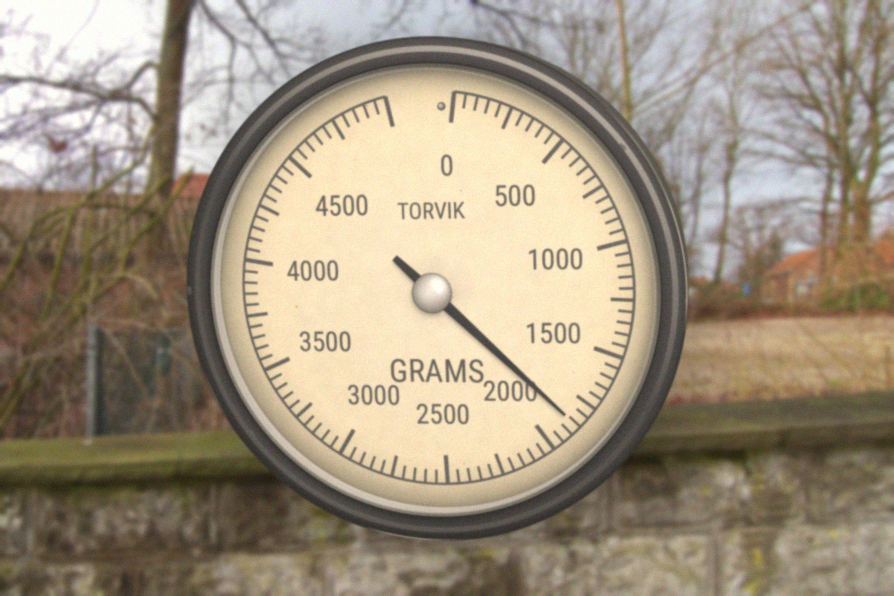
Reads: 1850g
